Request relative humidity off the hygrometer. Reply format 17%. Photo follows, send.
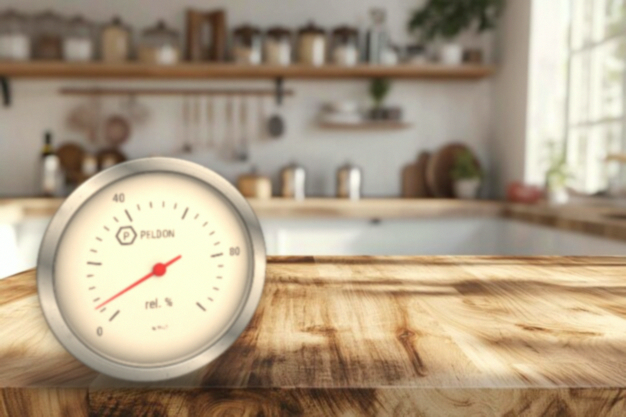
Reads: 6%
